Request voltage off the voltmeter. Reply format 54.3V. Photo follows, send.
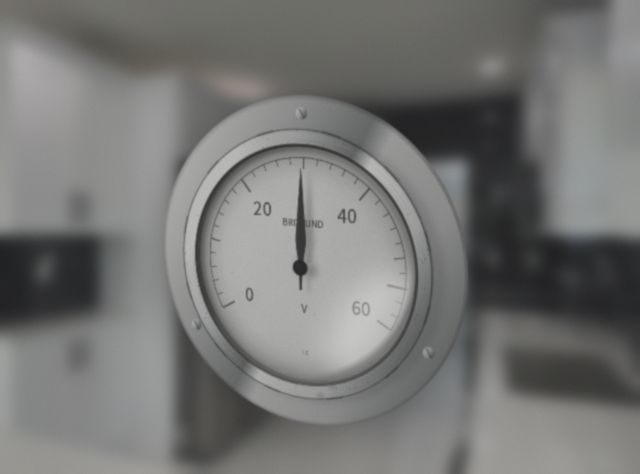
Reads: 30V
